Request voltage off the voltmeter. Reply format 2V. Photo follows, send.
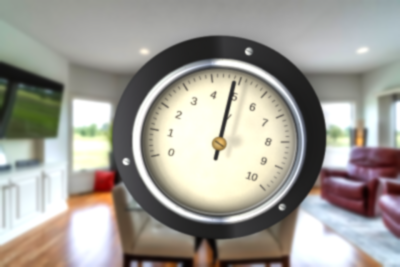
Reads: 4.8V
